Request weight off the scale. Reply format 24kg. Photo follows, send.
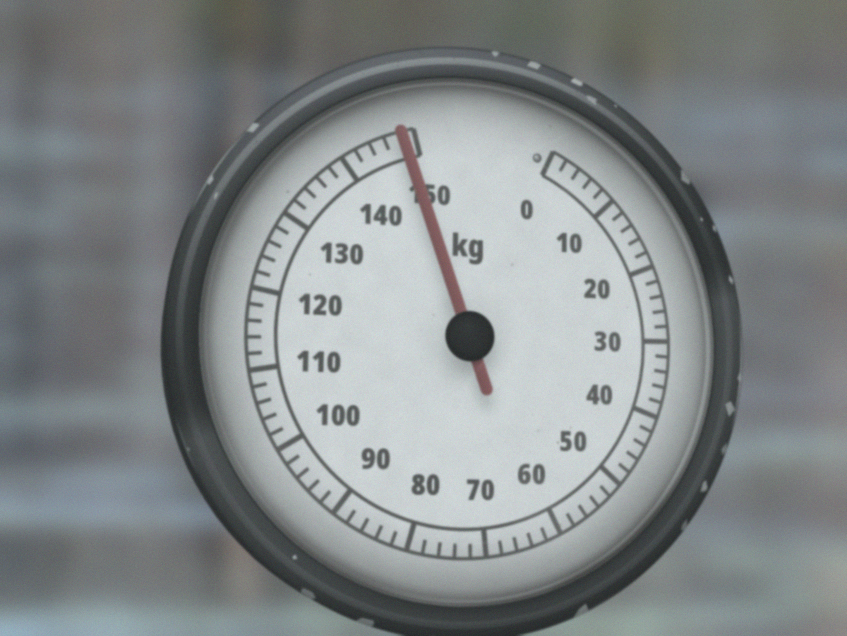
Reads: 148kg
